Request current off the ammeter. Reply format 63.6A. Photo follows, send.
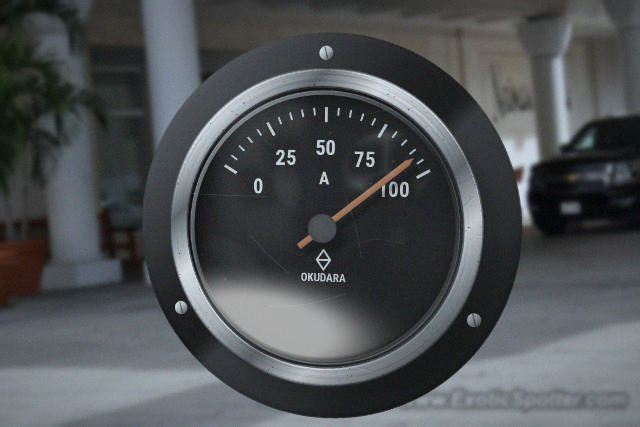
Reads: 92.5A
